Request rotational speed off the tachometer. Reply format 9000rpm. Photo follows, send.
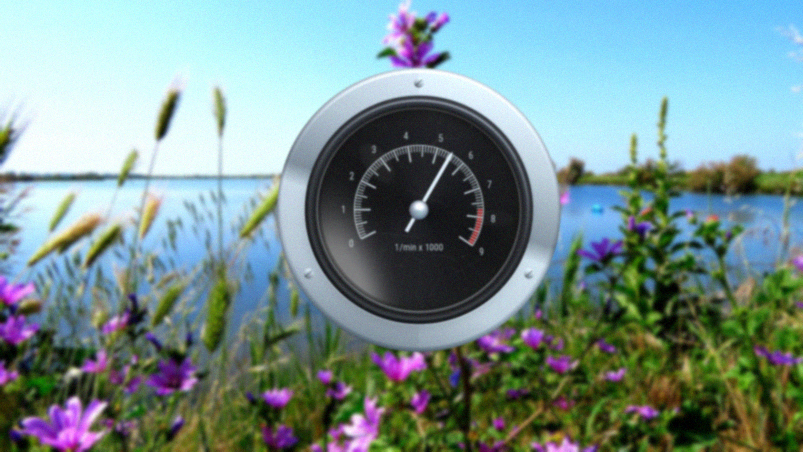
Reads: 5500rpm
